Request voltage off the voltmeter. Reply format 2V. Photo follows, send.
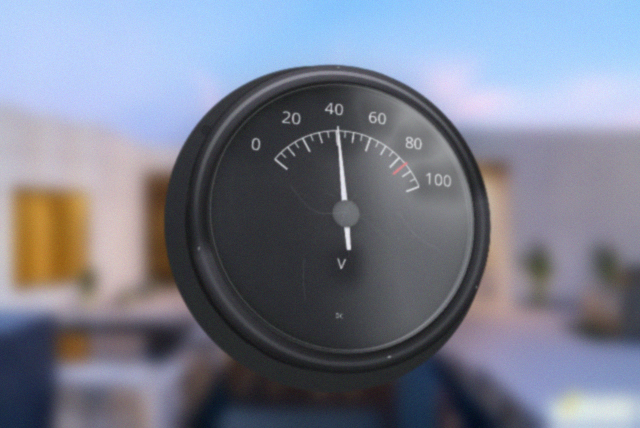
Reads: 40V
